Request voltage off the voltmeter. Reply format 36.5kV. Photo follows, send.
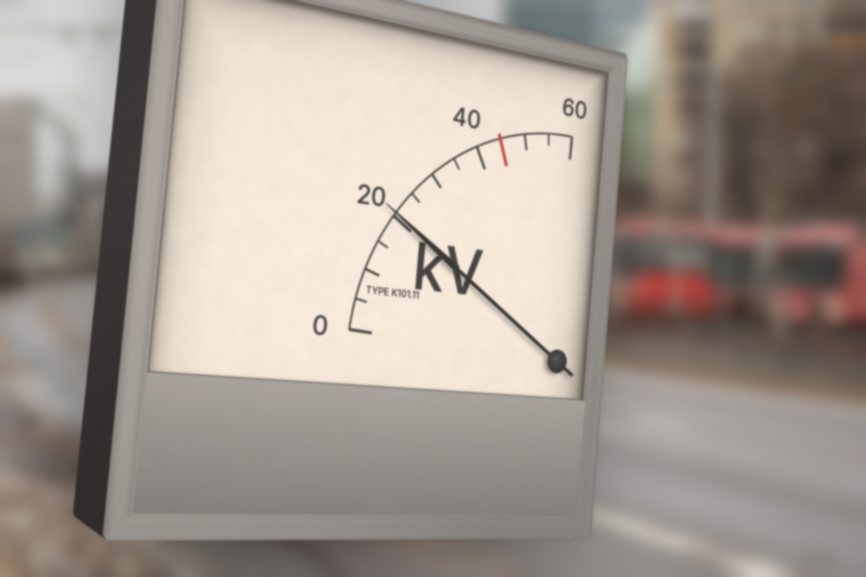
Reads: 20kV
